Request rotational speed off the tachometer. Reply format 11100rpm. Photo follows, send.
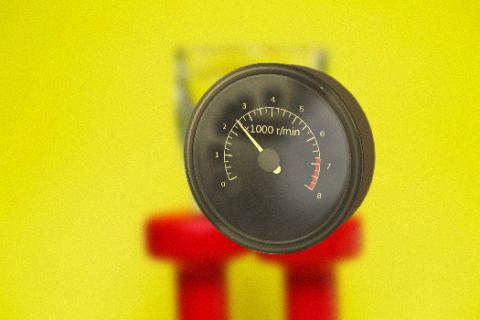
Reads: 2500rpm
